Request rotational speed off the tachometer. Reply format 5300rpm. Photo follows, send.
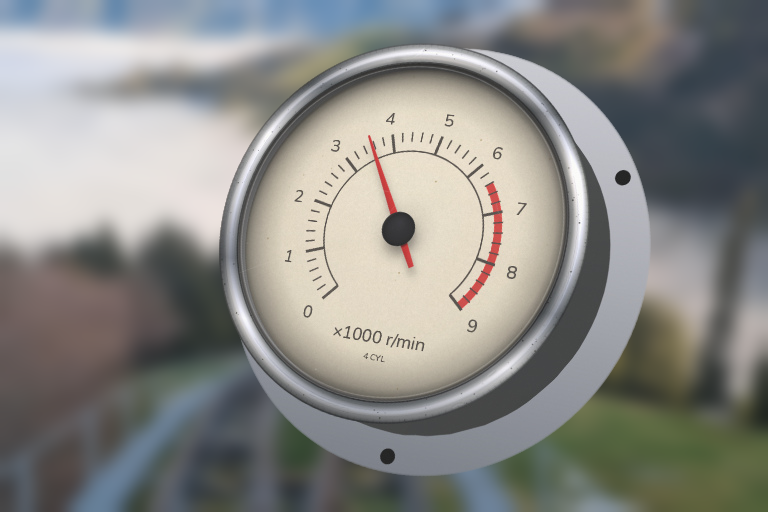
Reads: 3600rpm
